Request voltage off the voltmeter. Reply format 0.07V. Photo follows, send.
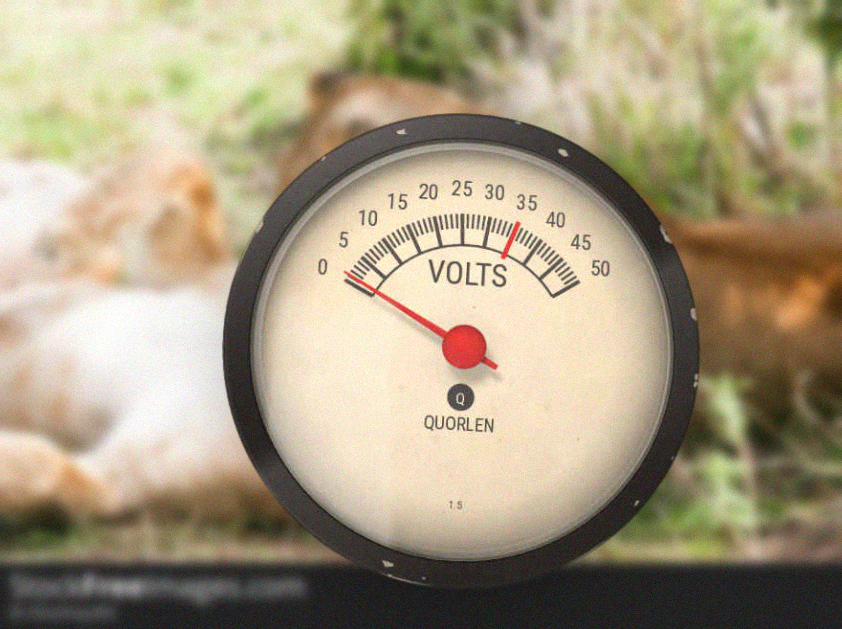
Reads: 1V
